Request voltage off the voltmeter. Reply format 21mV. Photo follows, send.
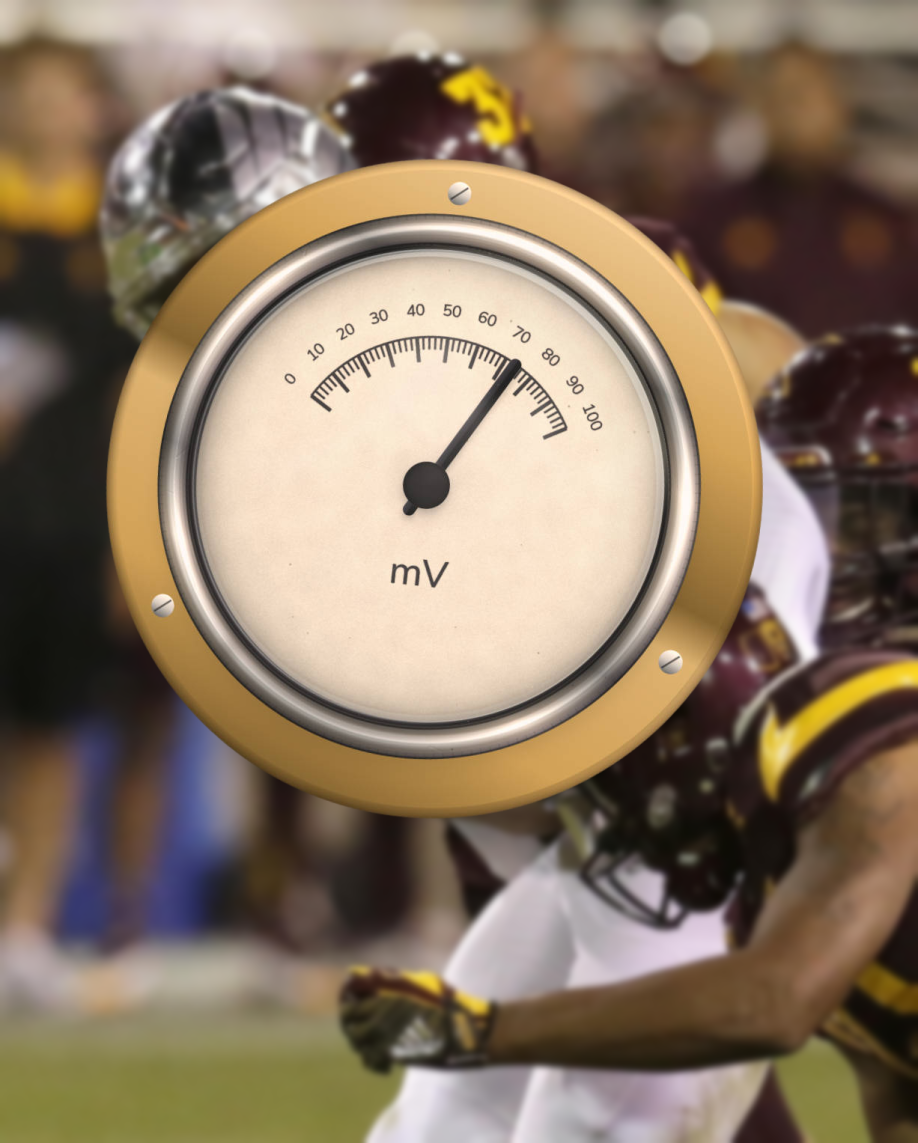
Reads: 74mV
